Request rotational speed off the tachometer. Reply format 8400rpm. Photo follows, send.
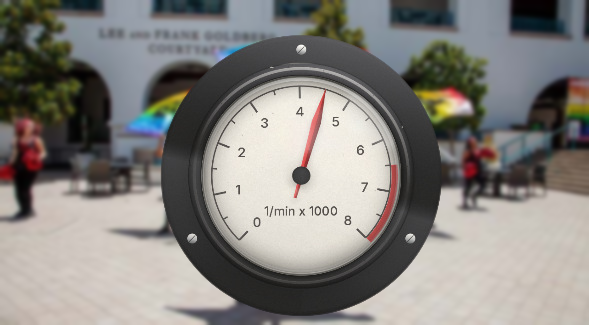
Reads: 4500rpm
